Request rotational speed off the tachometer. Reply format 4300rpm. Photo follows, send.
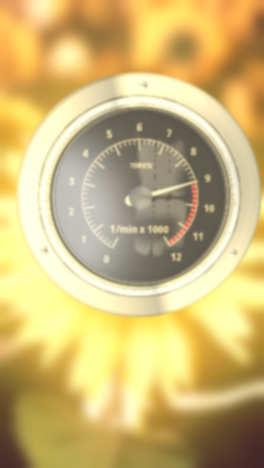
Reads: 9000rpm
